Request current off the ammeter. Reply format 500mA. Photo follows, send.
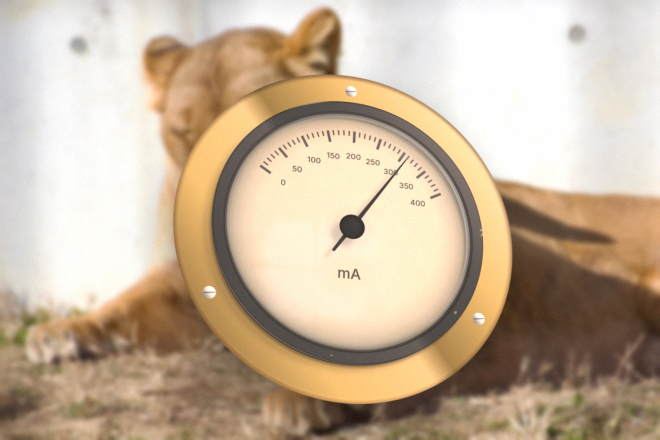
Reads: 310mA
